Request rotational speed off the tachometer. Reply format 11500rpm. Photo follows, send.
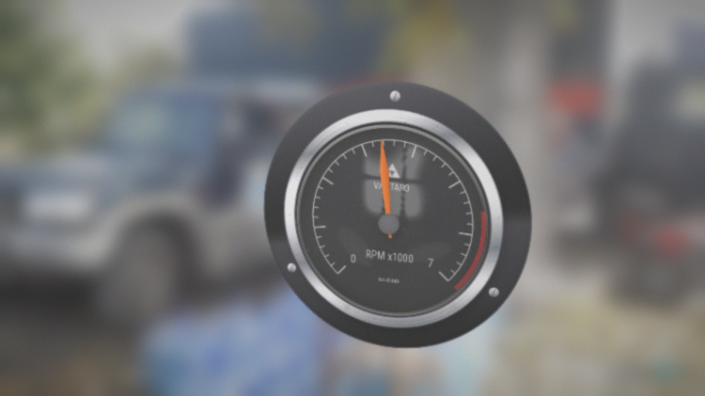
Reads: 3400rpm
